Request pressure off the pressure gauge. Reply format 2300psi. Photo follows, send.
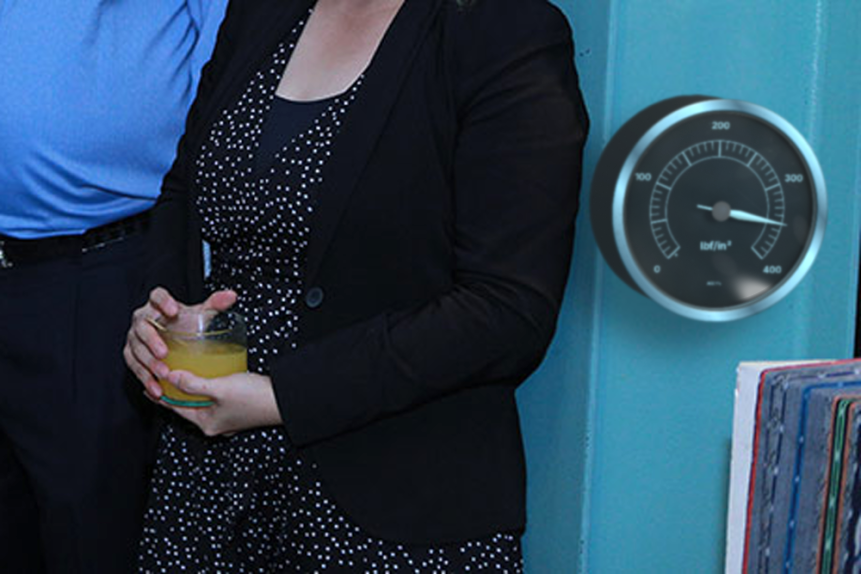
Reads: 350psi
